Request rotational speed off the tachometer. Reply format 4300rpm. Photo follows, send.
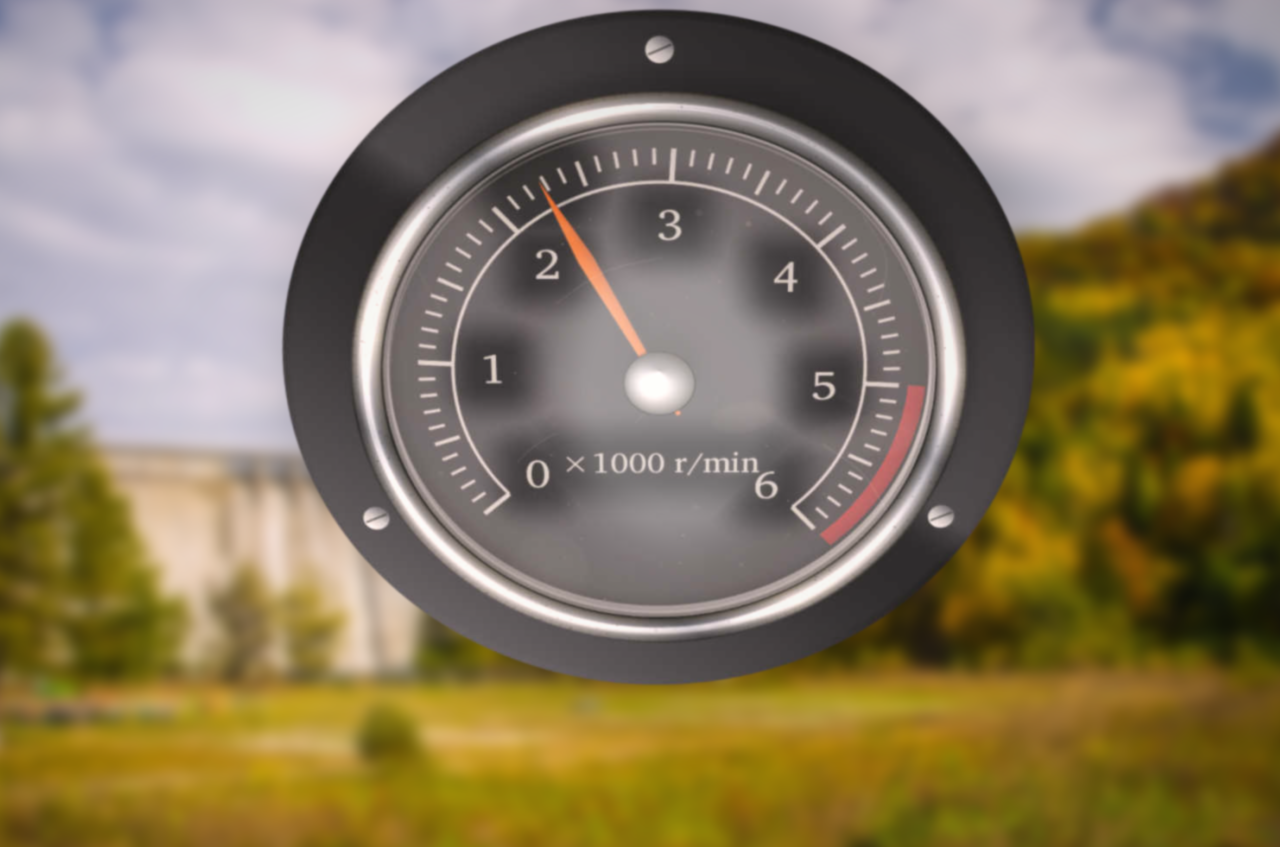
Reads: 2300rpm
